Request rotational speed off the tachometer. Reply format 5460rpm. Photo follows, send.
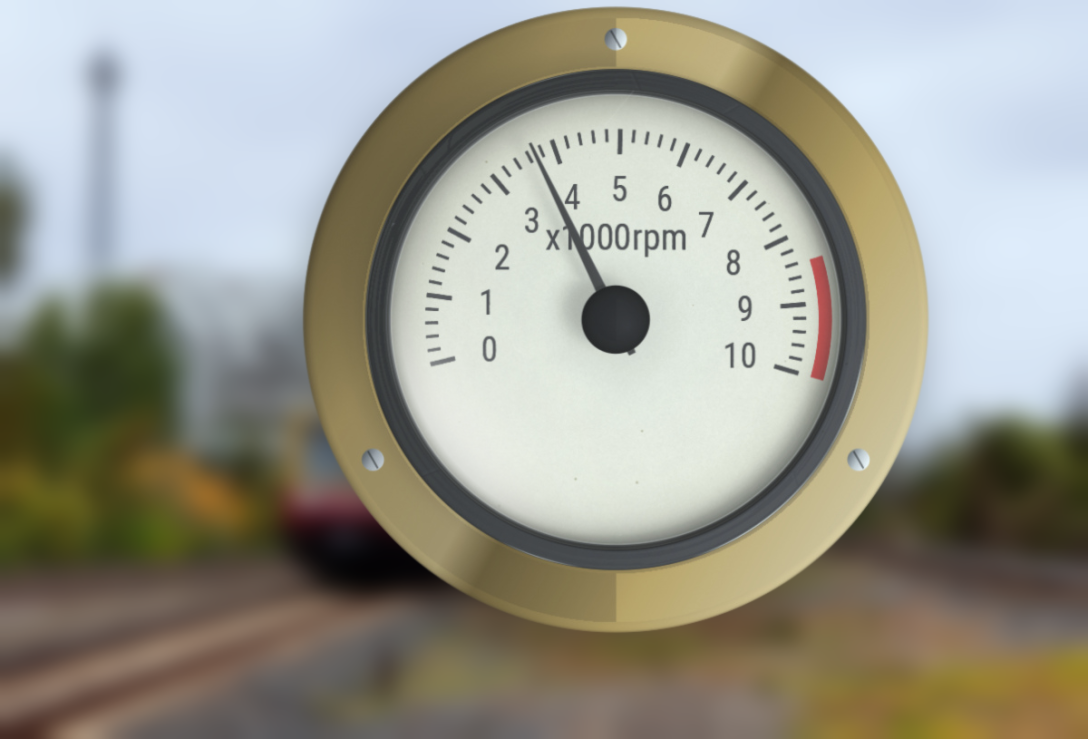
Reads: 3700rpm
